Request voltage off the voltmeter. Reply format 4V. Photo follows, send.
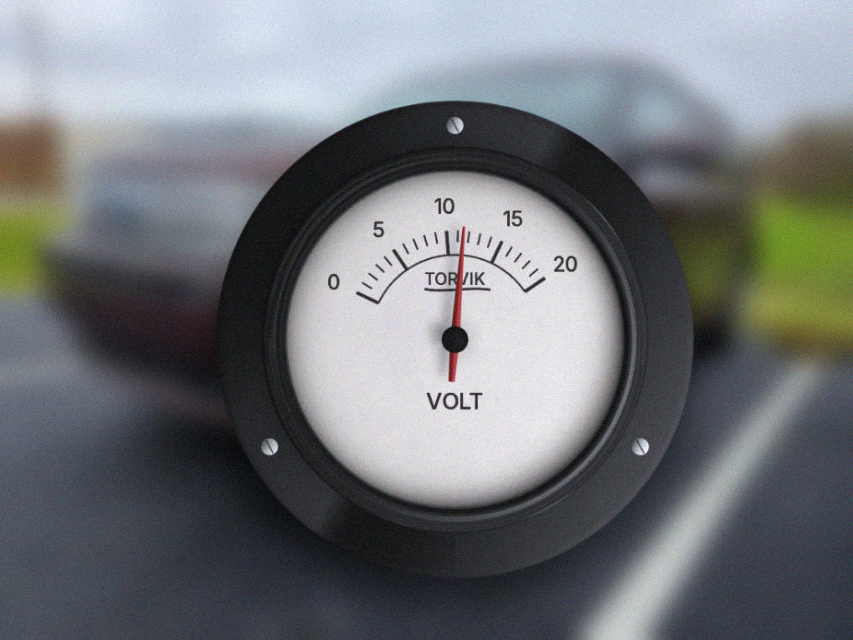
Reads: 11.5V
